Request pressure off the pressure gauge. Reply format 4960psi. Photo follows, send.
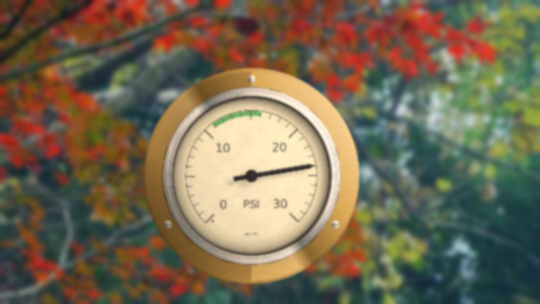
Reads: 24psi
